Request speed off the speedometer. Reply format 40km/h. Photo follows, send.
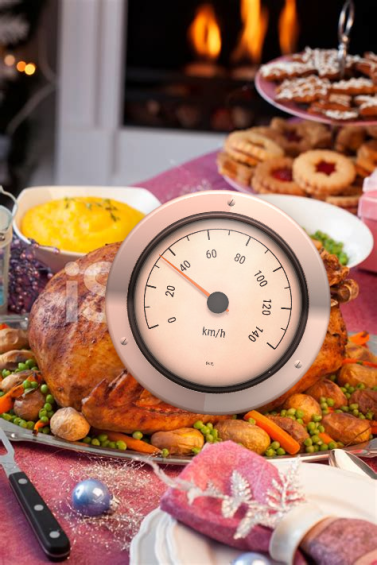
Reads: 35km/h
